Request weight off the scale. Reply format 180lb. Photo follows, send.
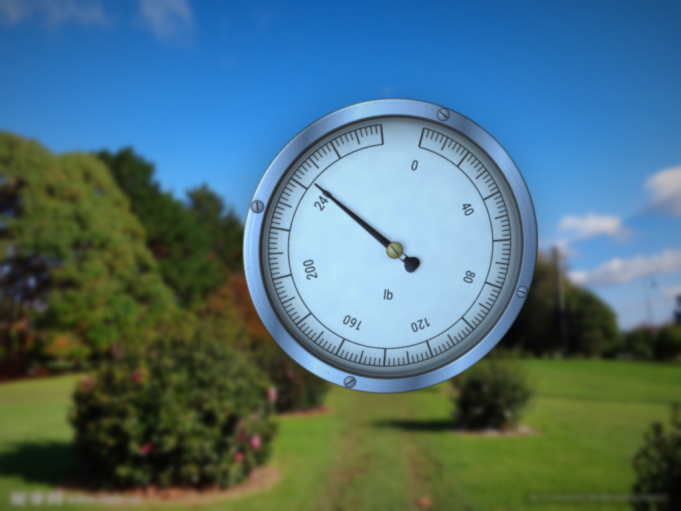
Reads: 244lb
